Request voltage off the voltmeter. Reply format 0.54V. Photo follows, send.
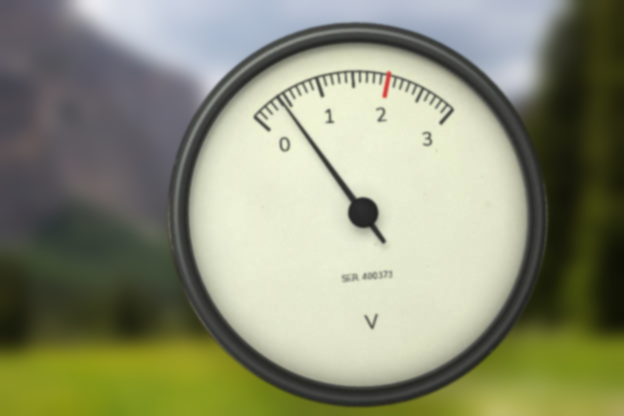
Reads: 0.4V
